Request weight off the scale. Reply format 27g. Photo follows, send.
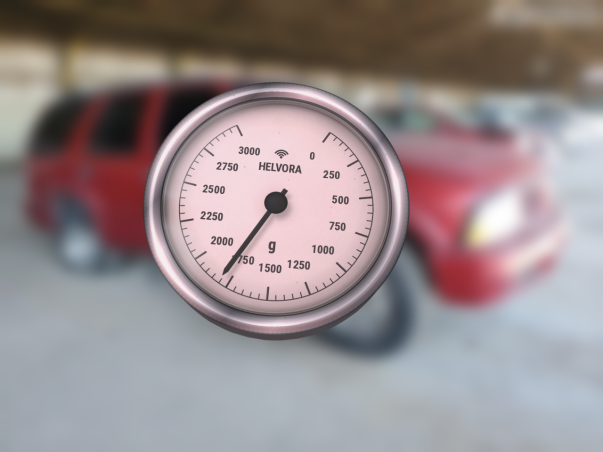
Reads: 1800g
